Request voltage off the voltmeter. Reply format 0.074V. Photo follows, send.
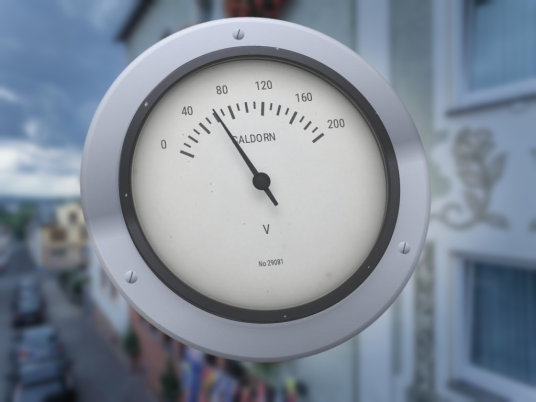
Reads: 60V
